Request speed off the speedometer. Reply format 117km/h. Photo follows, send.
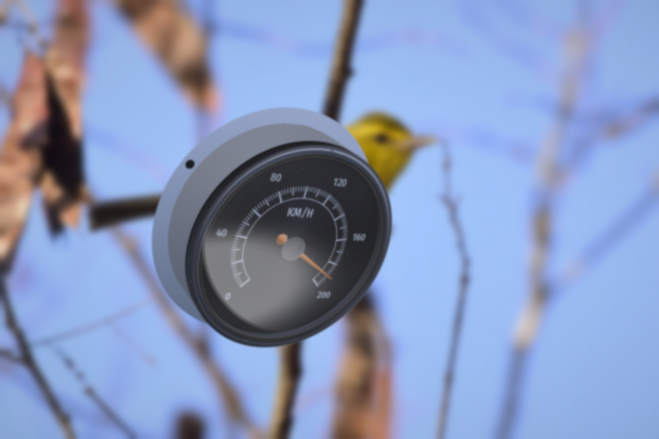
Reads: 190km/h
